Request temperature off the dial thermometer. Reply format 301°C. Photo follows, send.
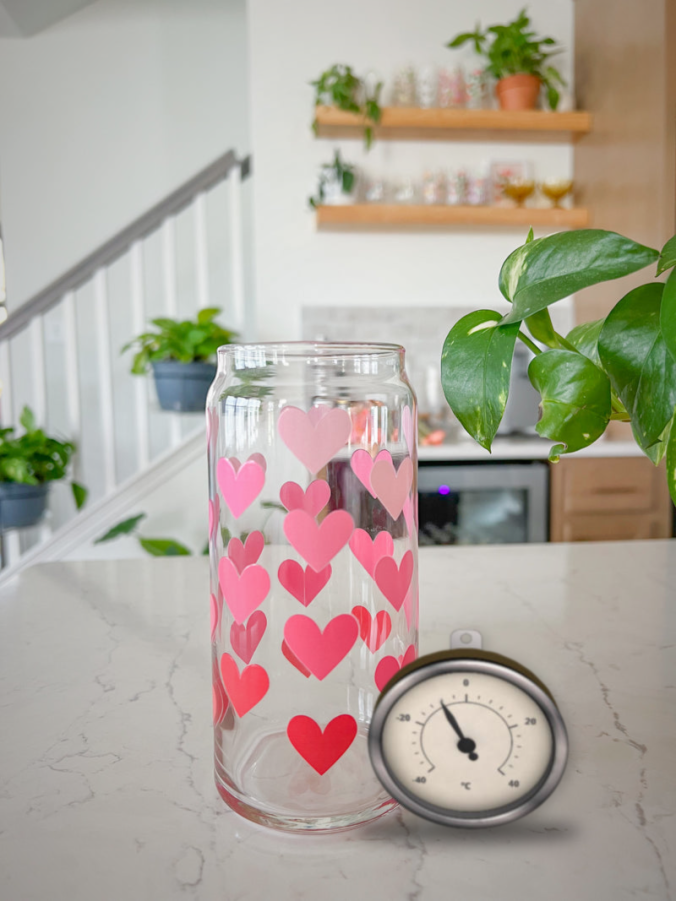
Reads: -8°C
